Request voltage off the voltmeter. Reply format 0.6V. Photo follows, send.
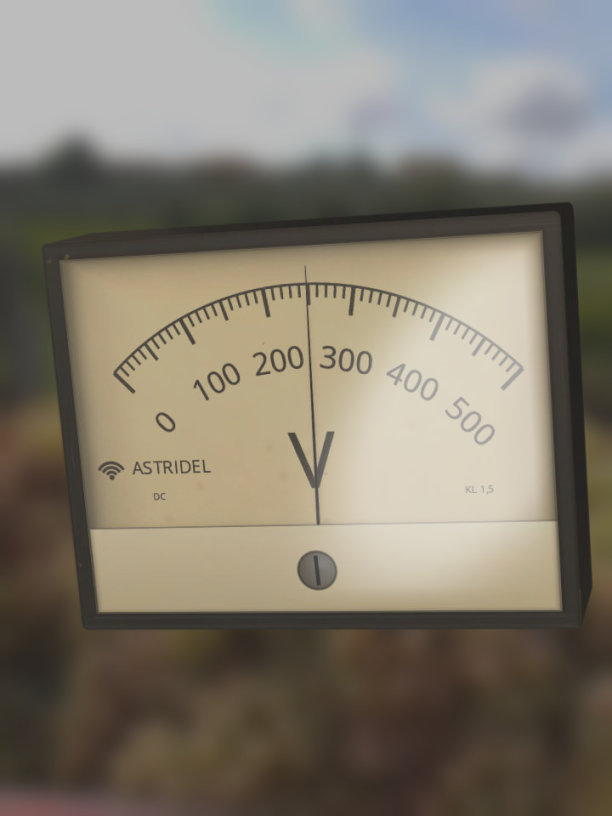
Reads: 250V
